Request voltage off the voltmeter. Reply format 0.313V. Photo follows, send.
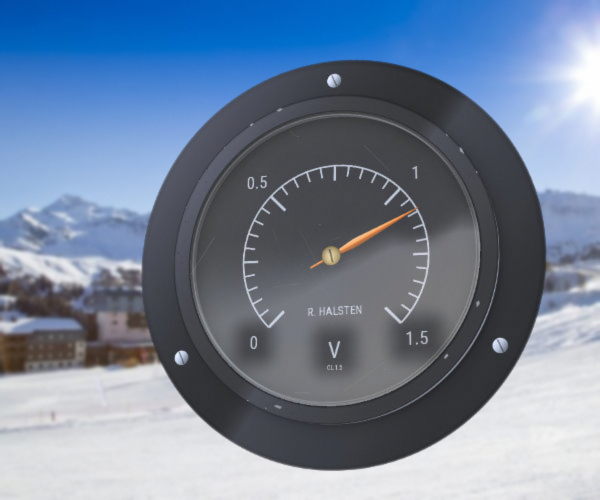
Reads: 1.1V
